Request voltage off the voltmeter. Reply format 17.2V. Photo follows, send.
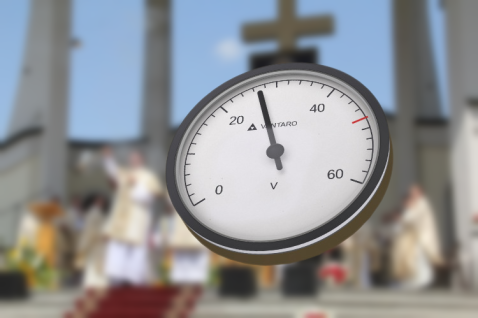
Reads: 27V
